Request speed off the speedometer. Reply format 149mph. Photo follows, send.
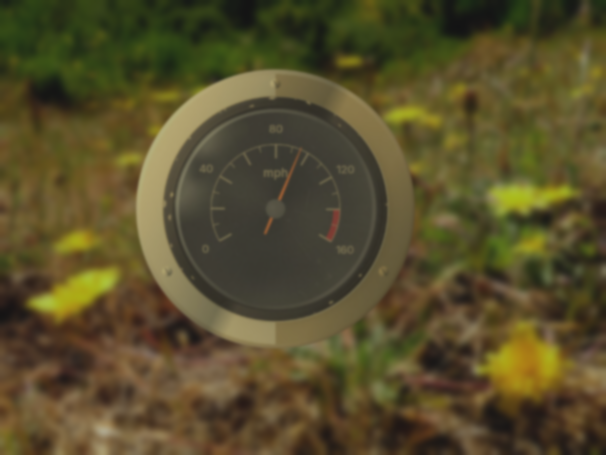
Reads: 95mph
